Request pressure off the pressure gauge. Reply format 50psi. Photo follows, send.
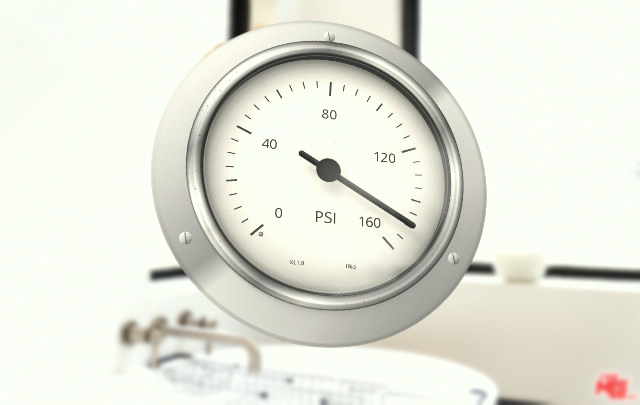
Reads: 150psi
